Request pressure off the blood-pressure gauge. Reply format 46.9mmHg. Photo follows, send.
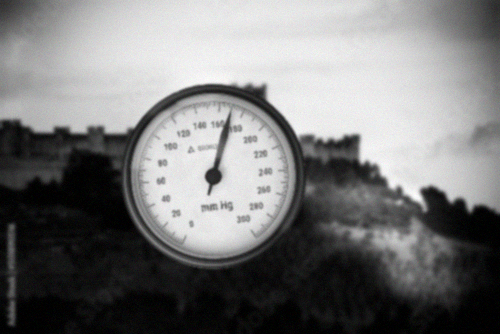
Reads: 170mmHg
